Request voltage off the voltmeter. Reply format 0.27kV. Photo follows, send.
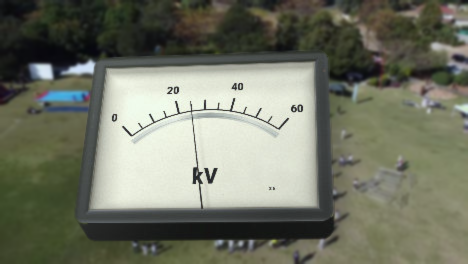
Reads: 25kV
